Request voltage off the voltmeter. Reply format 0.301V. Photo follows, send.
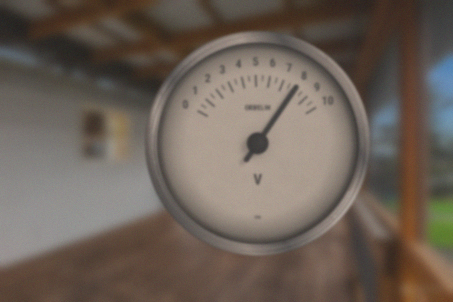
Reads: 8V
